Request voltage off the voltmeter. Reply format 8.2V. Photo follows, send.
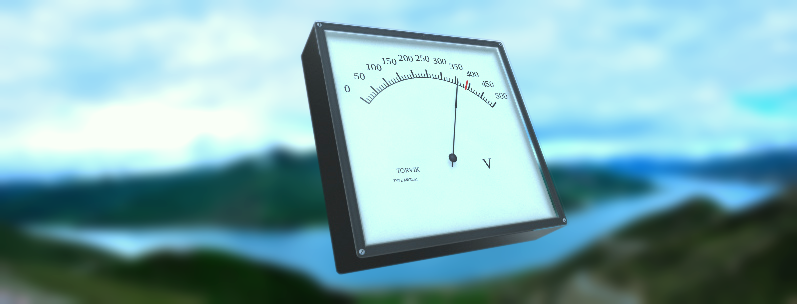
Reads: 350V
